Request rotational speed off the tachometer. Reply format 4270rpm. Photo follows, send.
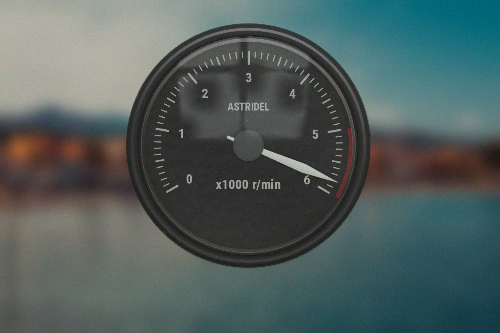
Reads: 5800rpm
